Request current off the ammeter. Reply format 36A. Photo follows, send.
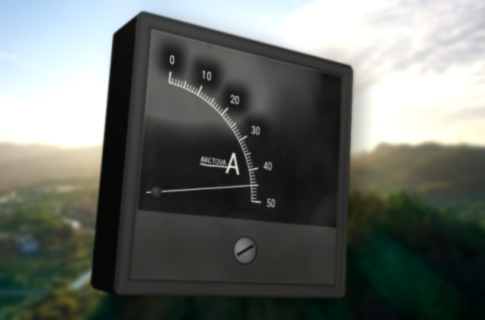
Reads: 45A
